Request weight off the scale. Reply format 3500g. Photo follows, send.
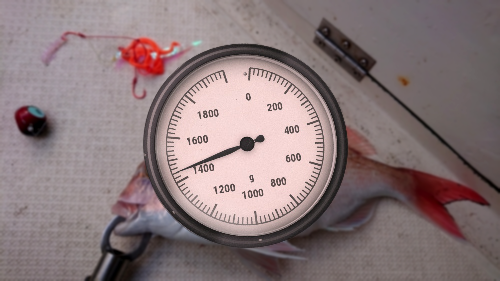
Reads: 1440g
